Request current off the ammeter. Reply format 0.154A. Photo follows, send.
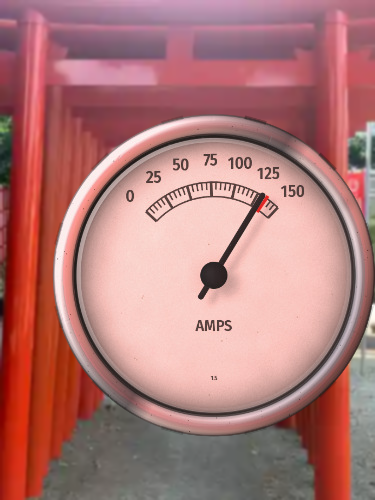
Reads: 130A
